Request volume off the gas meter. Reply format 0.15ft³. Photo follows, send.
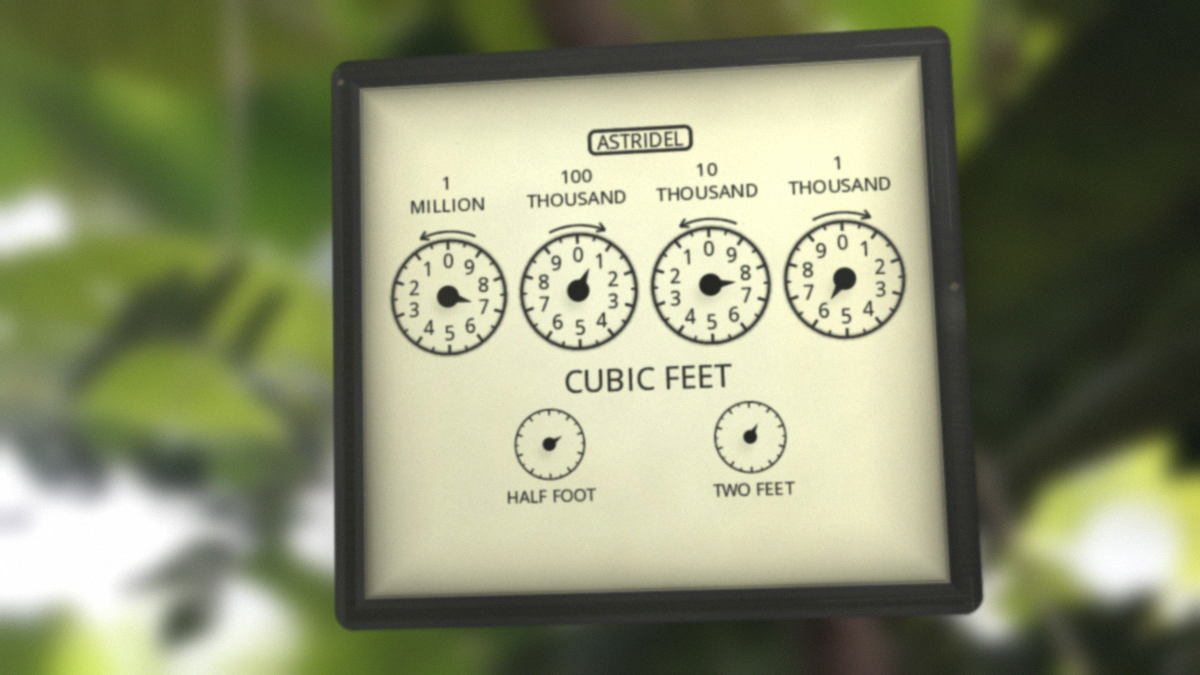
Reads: 707600ft³
